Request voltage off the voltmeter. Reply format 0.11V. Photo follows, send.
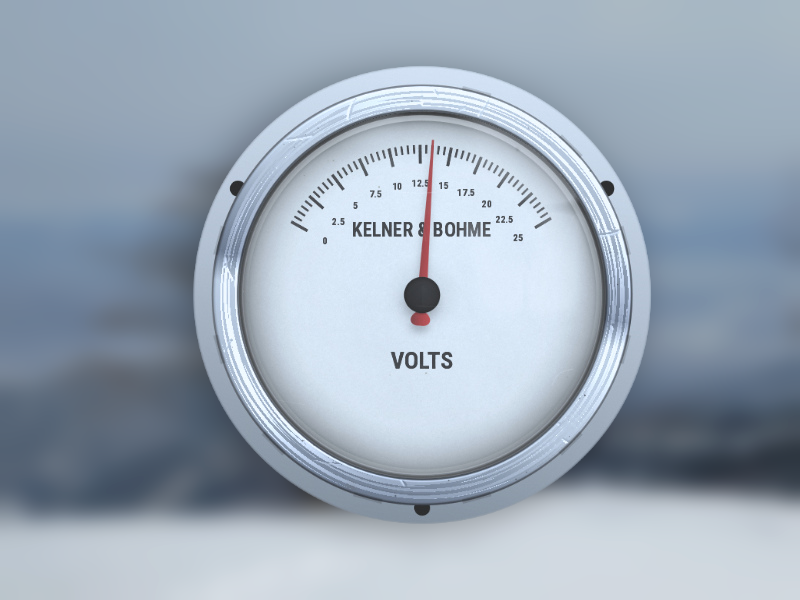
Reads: 13.5V
